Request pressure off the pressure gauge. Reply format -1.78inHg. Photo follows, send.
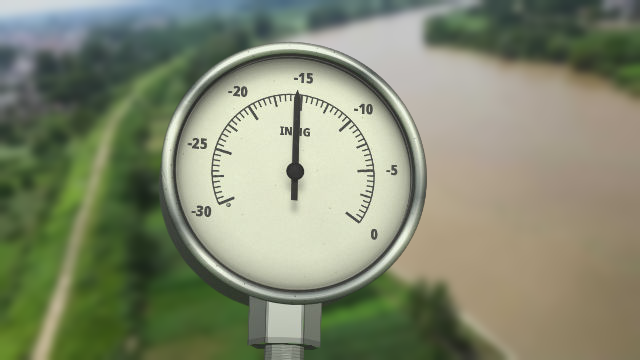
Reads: -15.5inHg
